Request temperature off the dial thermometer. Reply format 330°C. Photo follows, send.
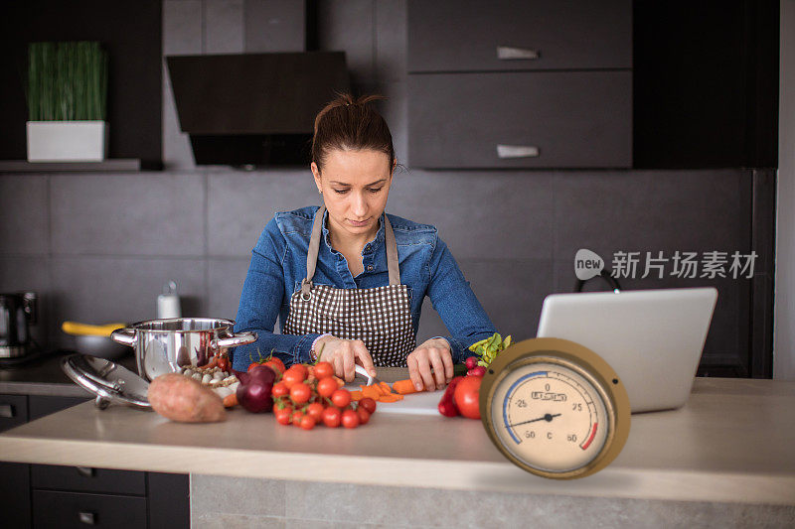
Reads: -40°C
